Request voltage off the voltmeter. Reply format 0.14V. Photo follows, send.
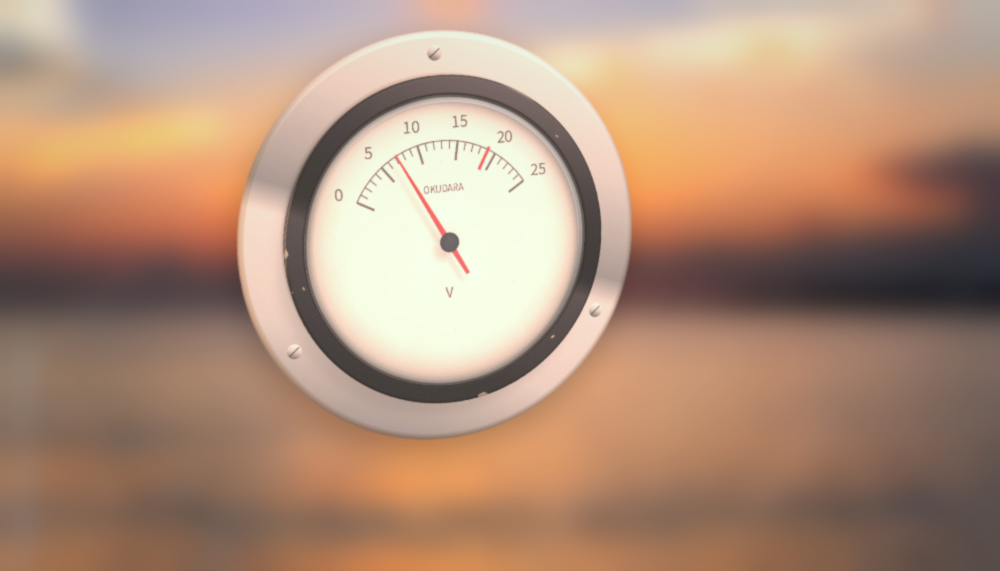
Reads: 7V
